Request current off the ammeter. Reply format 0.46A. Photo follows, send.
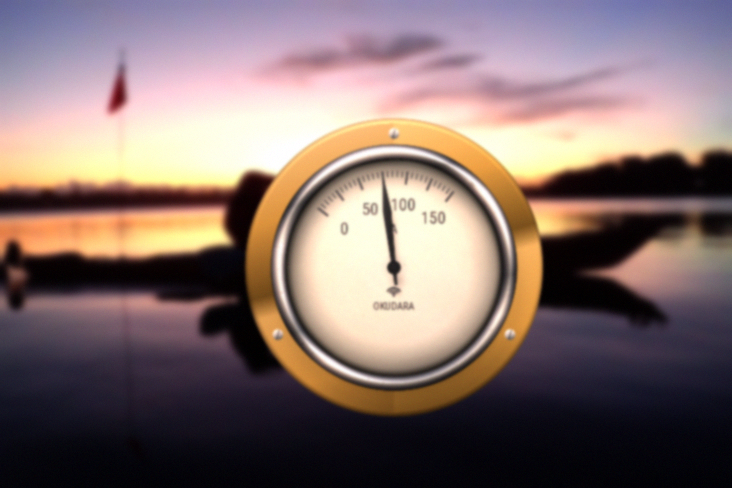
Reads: 75A
